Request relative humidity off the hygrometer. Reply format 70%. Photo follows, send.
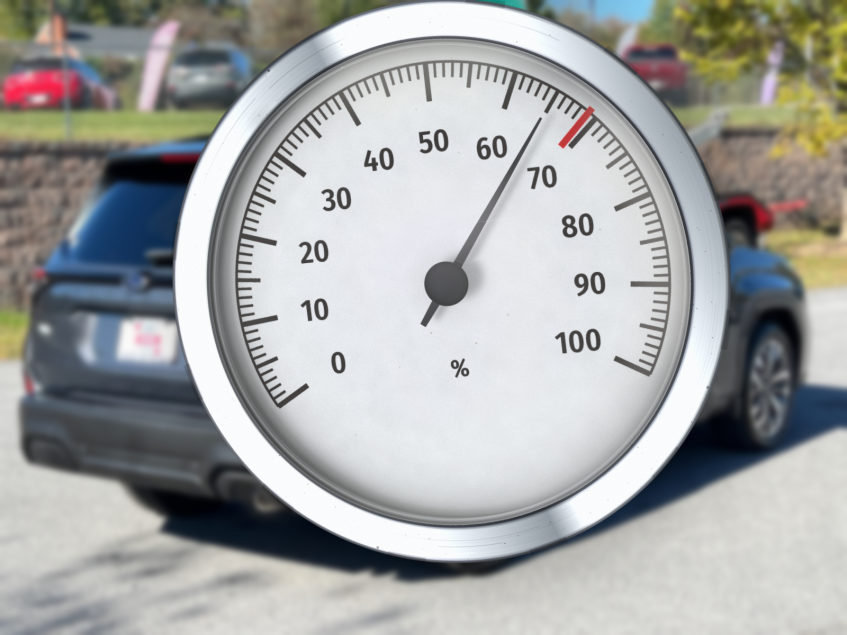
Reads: 65%
